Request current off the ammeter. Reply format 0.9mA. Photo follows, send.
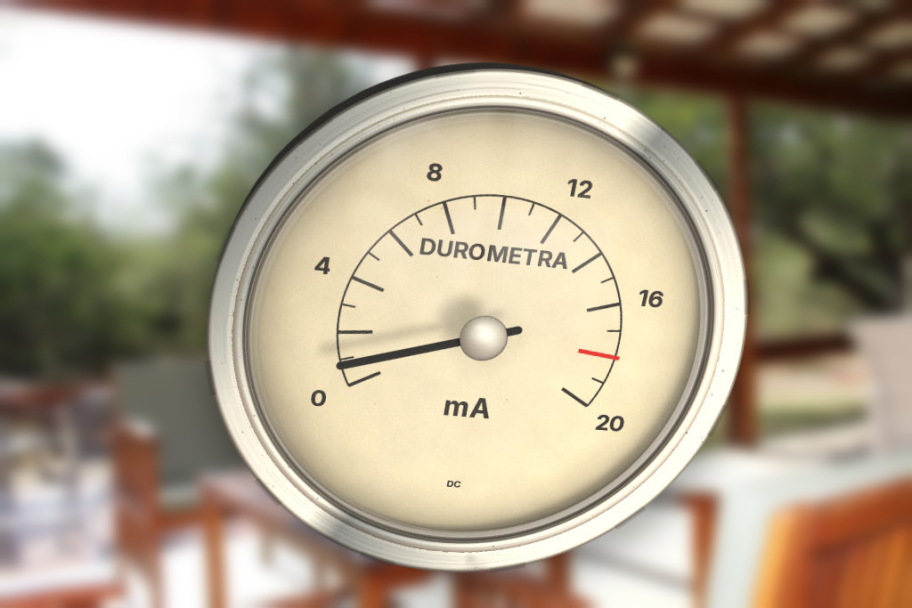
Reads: 1mA
